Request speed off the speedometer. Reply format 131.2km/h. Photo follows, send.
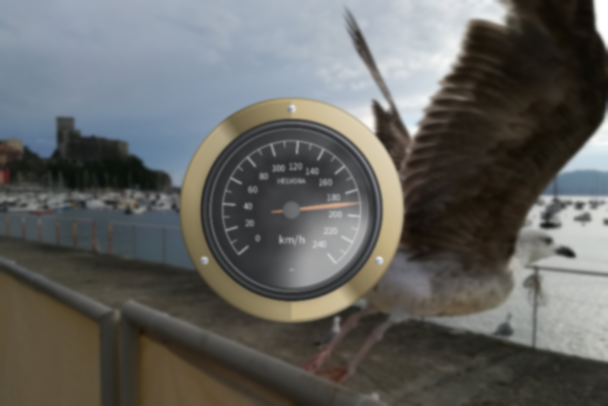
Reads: 190km/h
